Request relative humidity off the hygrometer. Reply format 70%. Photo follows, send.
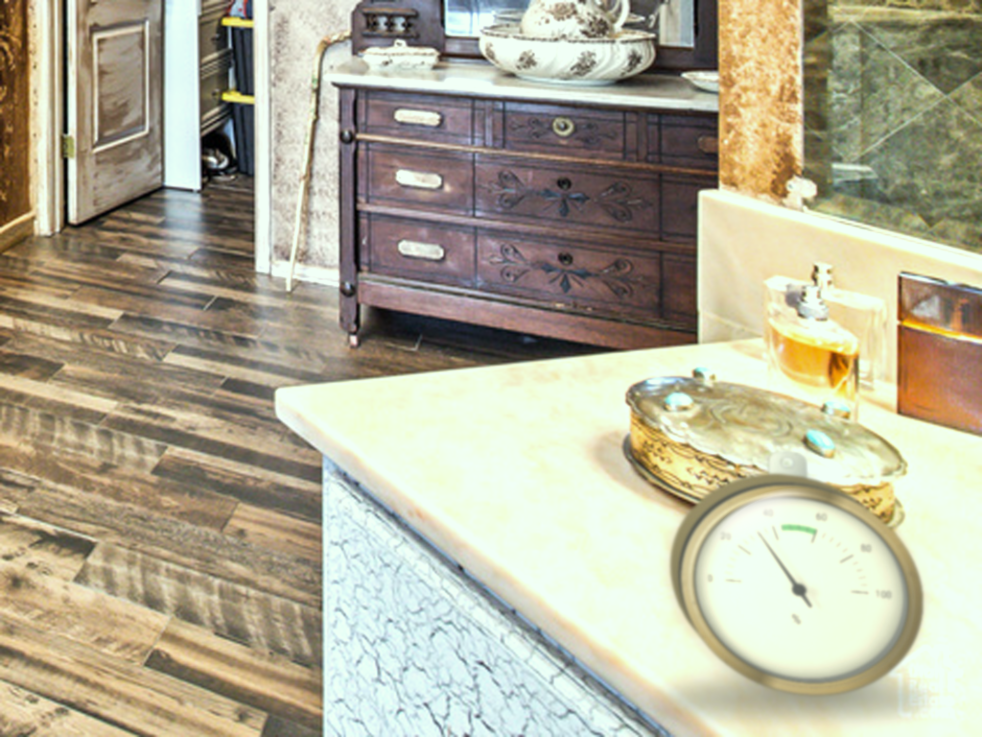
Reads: 32%
